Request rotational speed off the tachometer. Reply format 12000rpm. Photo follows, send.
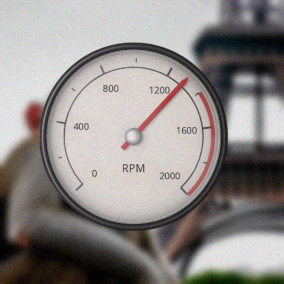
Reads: 1300rpm
